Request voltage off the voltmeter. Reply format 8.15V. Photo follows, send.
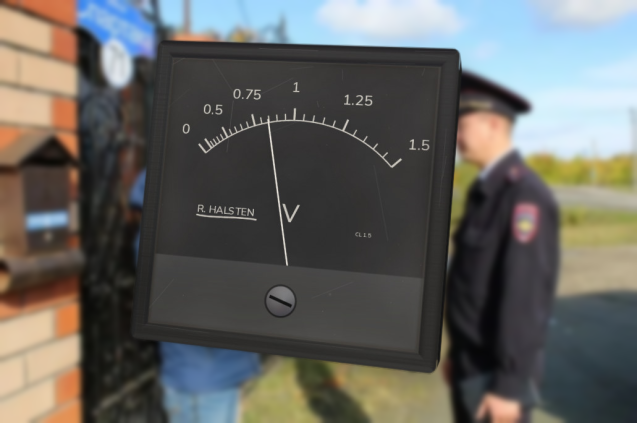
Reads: 0.85V
